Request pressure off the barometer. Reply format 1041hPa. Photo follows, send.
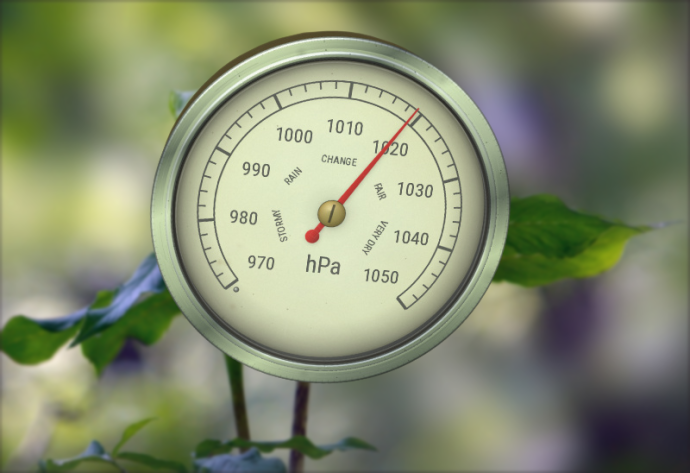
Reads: 1019hPa
